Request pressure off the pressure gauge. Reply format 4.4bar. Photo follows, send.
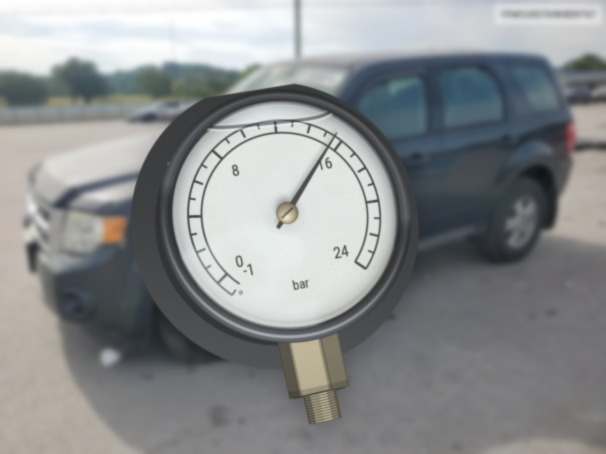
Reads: 15.5bar
